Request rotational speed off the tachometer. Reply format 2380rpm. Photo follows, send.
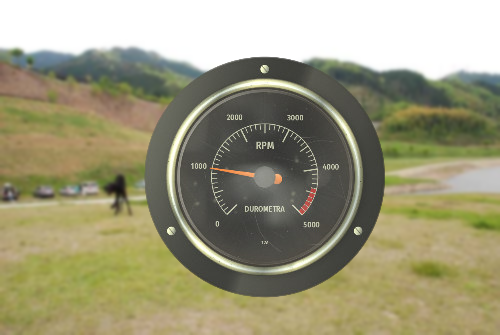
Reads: 1000rpm
